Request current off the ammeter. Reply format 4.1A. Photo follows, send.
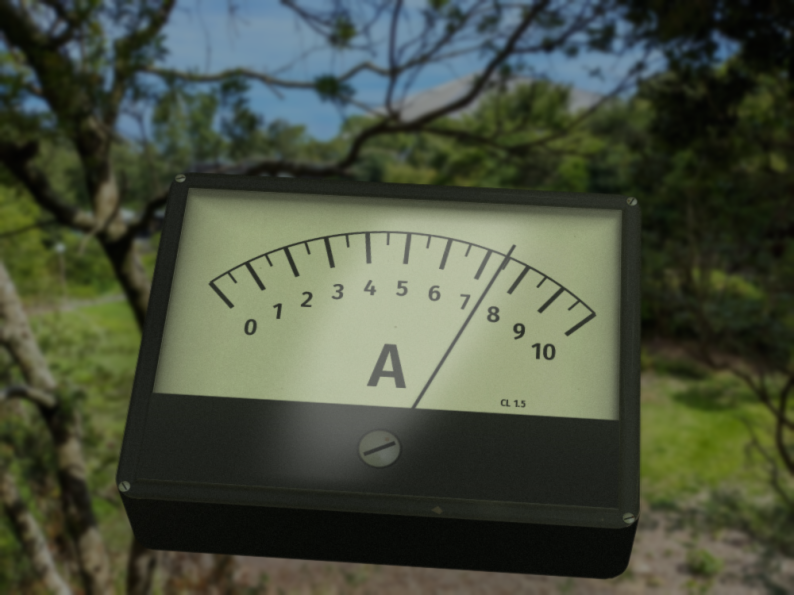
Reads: 7.5A
